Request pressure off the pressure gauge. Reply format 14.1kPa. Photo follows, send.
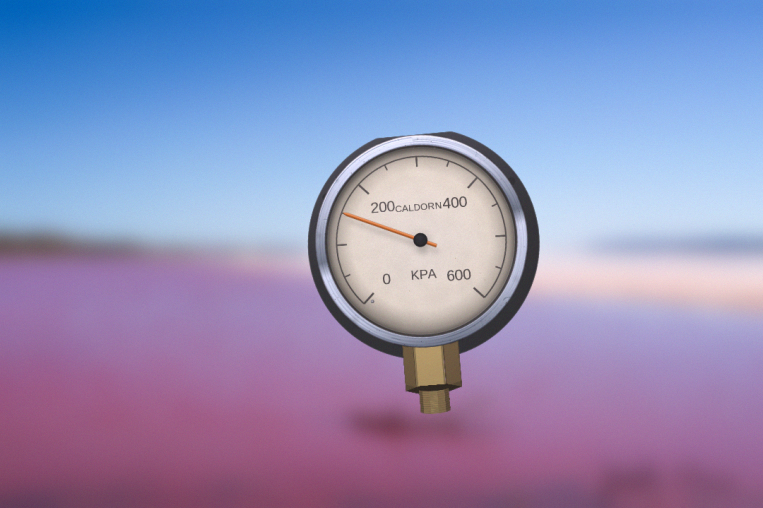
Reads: 150kPa
